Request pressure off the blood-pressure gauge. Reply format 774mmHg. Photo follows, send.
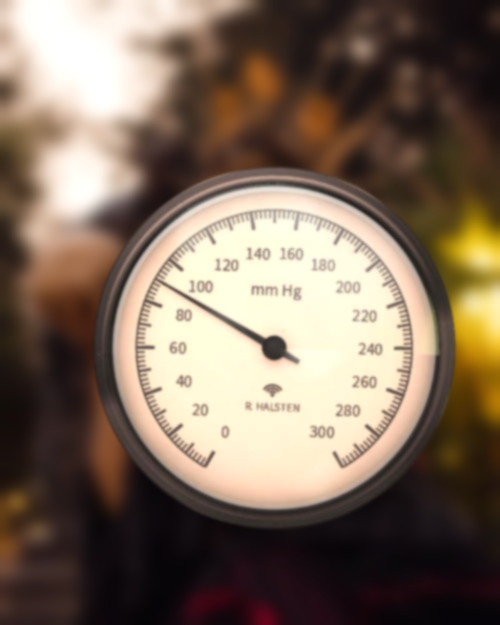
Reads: 90mmHg
